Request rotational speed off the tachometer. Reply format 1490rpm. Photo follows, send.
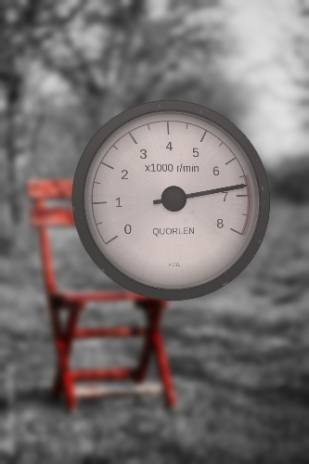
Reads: 6750rpm
